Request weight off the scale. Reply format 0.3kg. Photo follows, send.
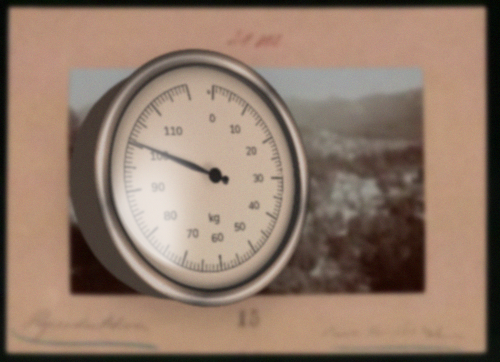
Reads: 100kg
